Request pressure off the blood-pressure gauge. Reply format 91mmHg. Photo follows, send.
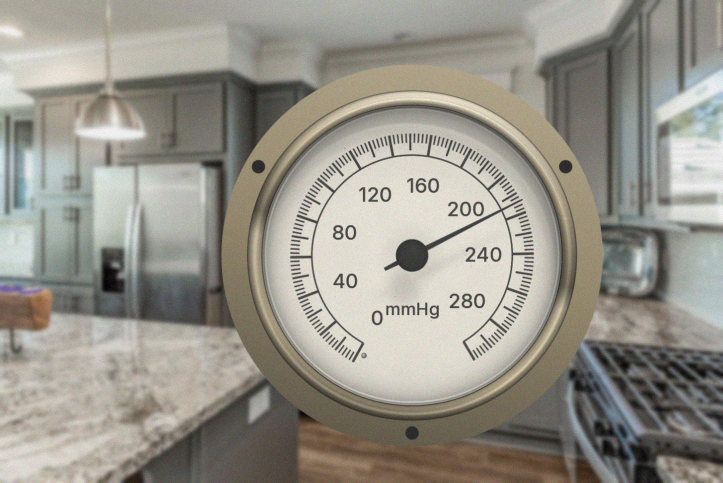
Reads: 214mmHg
